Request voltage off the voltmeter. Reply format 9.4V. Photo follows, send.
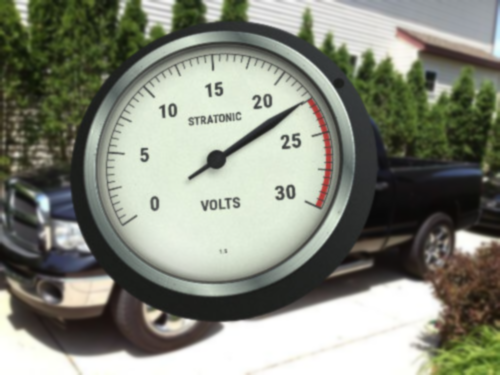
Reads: 22.5V
